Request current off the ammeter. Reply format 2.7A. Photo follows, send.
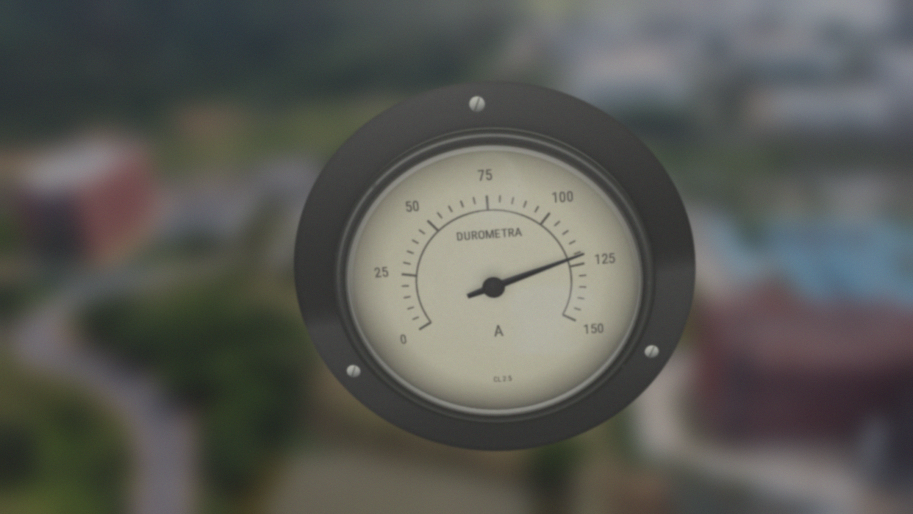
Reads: 120A
